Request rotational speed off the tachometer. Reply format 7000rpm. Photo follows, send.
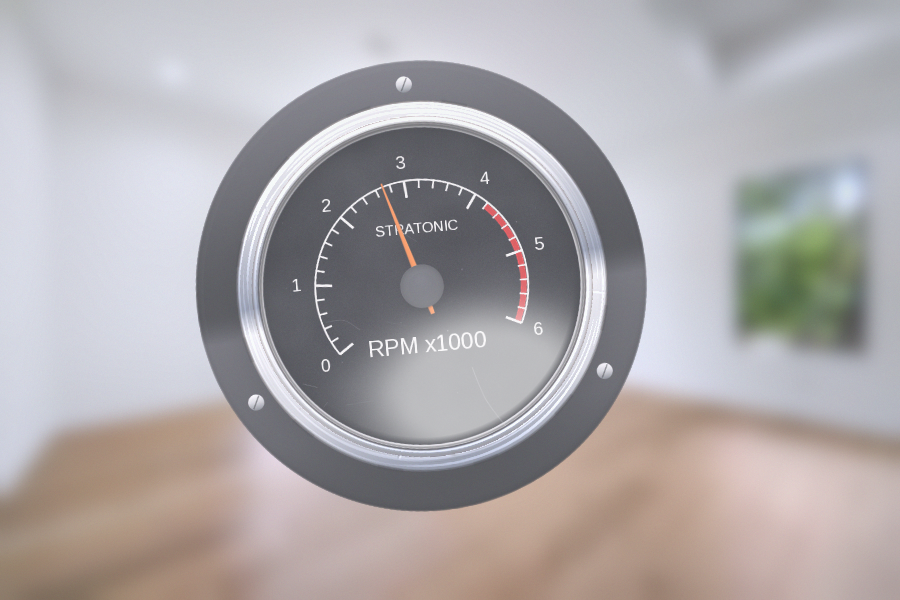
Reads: 2700rpm
